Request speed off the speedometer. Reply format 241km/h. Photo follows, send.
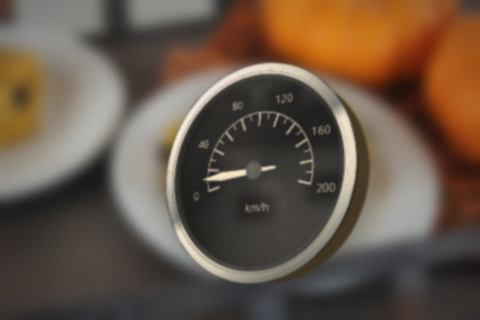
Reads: 10km/h
